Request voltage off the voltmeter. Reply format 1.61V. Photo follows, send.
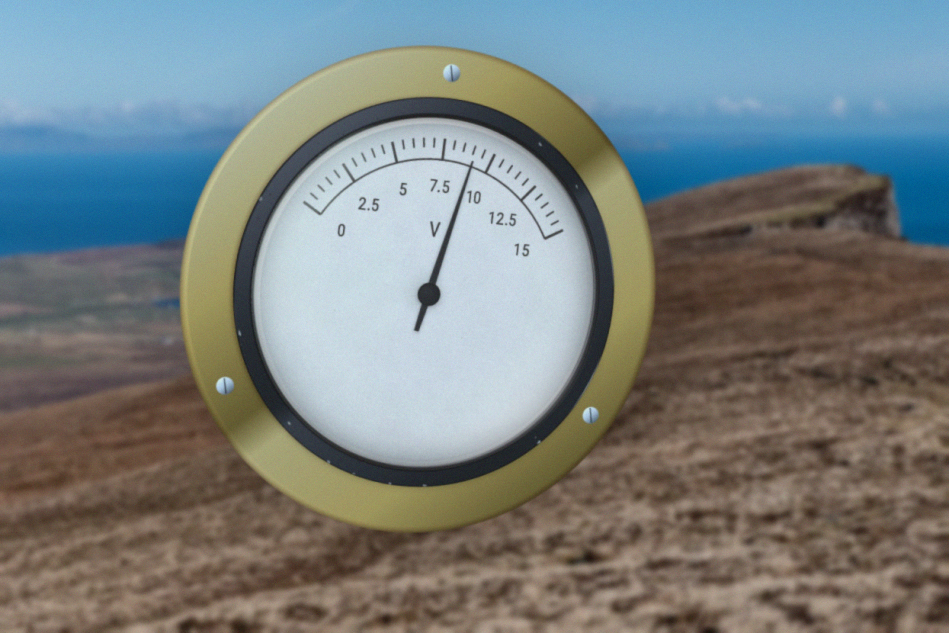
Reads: 9V
